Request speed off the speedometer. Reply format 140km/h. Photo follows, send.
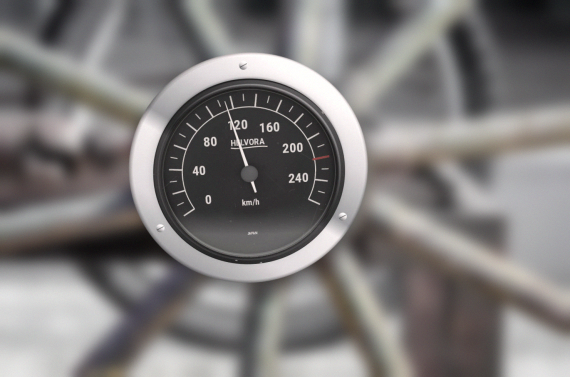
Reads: 115km/h
